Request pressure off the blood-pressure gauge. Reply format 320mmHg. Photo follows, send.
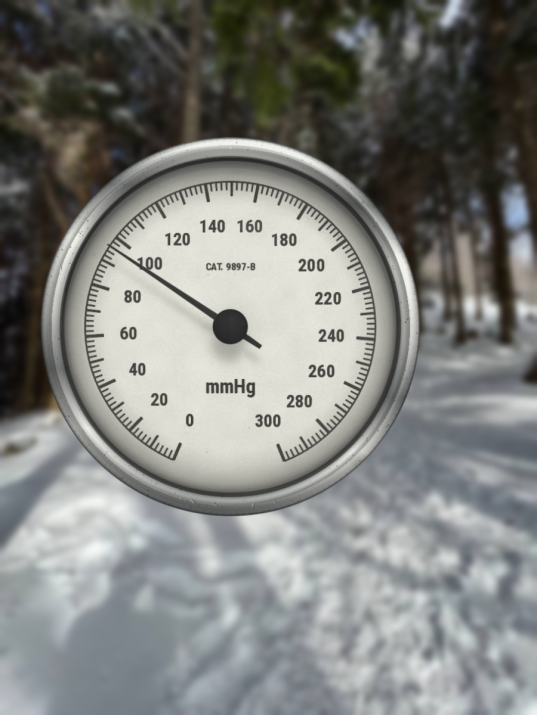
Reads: 96mmHg
